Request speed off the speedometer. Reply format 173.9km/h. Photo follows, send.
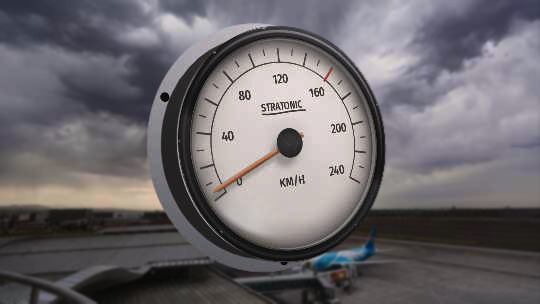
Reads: 5km/h
